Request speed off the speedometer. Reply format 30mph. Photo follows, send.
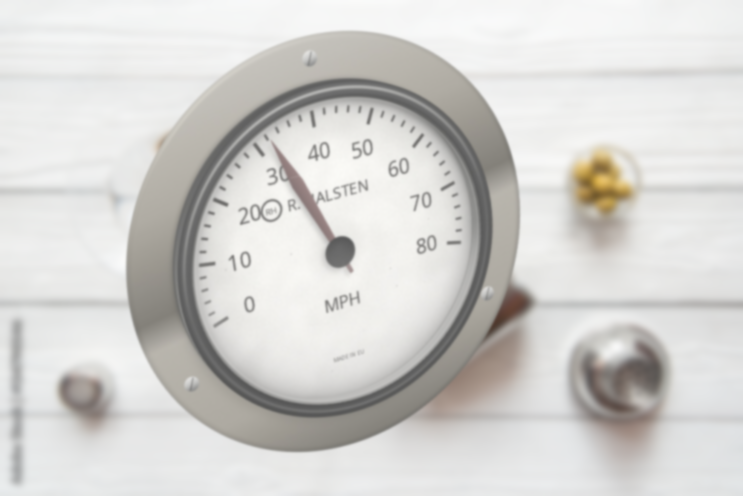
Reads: 32mph
